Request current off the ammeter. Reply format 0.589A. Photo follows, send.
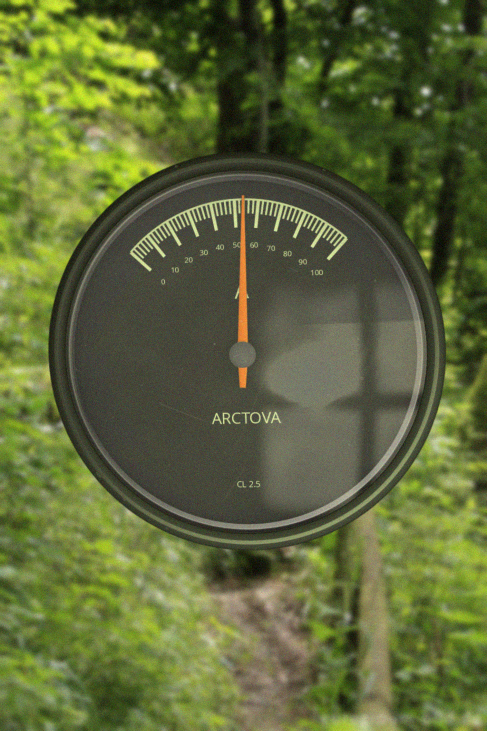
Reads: 54A
